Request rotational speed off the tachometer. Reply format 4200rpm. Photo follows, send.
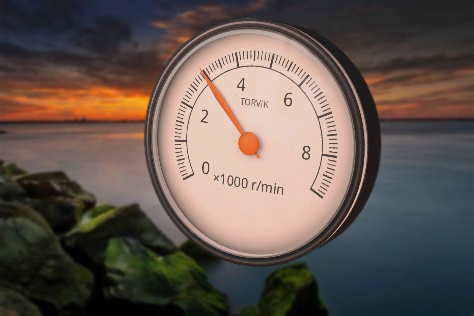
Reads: 3000rpm
